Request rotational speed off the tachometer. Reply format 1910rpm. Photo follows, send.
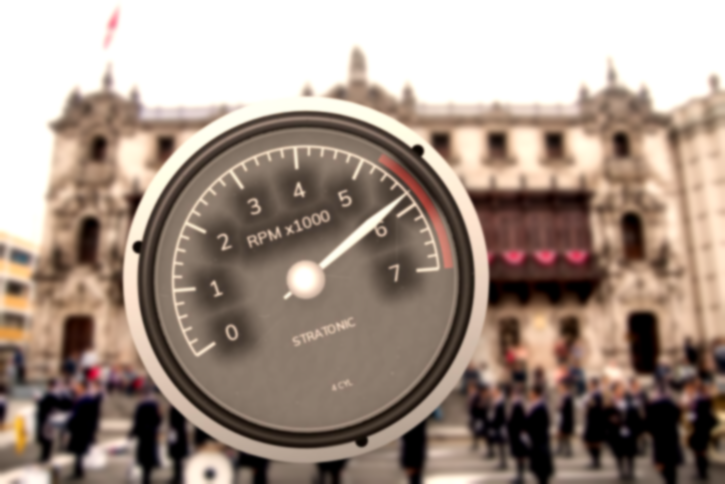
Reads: 5800rpm
